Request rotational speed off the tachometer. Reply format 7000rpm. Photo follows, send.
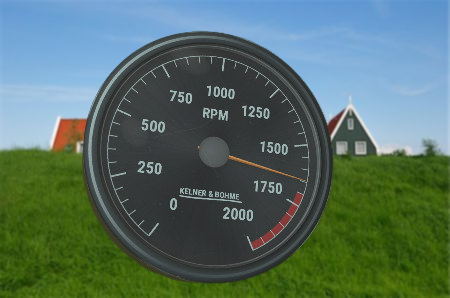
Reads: 1650rpm
